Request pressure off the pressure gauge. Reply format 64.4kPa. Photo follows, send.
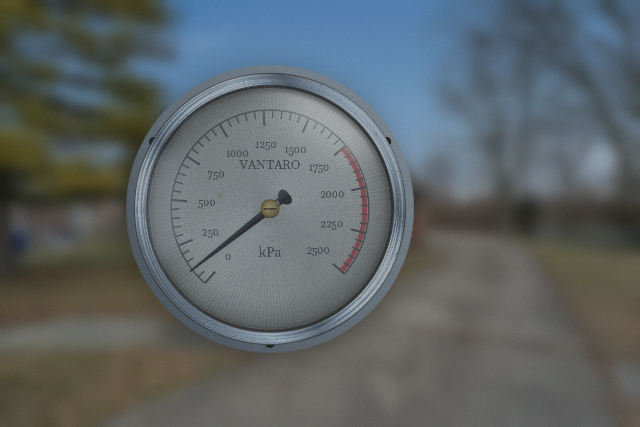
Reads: 100kPa
